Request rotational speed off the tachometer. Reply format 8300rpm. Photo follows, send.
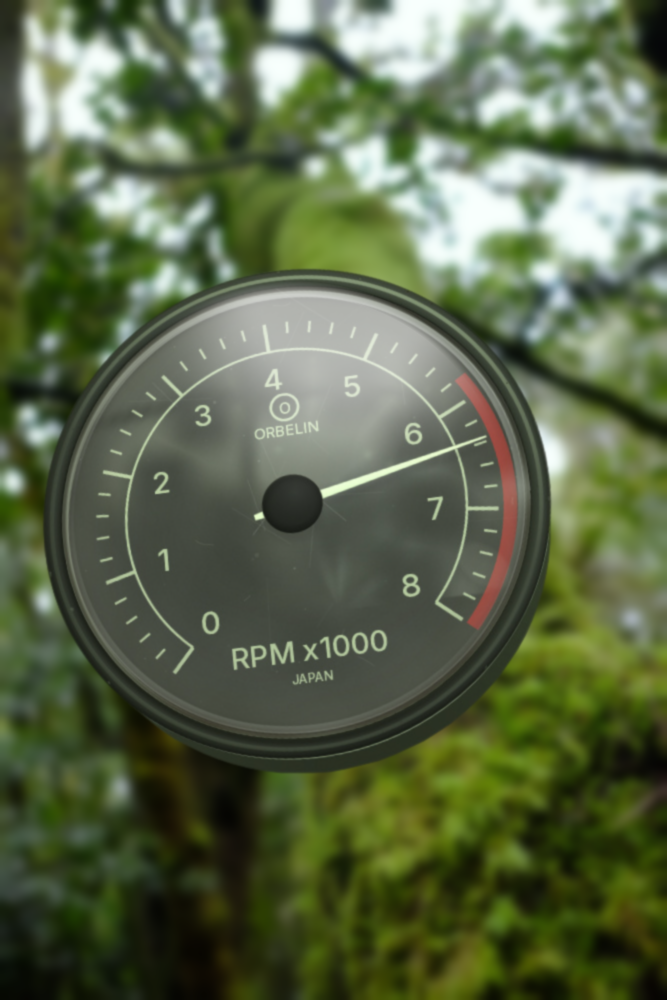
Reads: 6400rpm
